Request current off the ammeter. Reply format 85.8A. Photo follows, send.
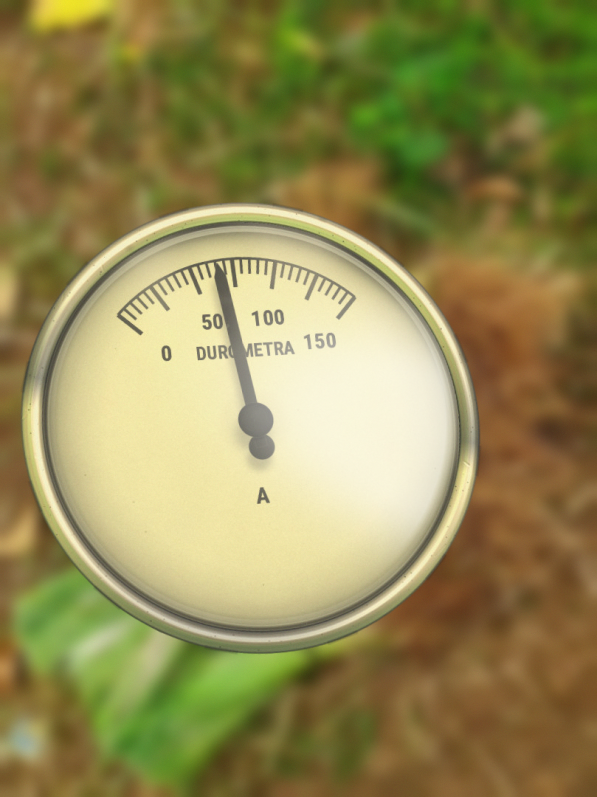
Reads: 65A
